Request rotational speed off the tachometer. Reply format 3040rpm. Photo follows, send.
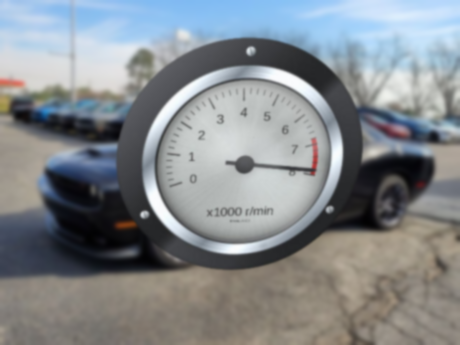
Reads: 7800rpm
